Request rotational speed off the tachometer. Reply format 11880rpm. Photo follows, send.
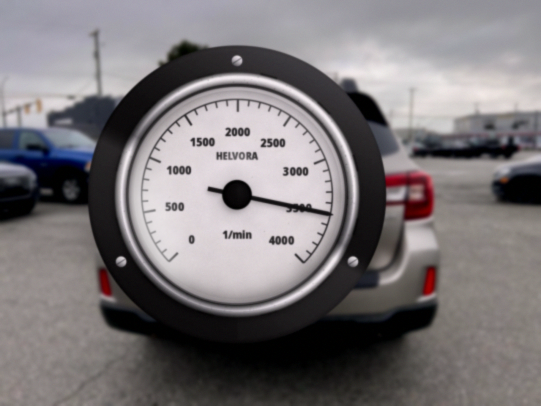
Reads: 3500rpm
